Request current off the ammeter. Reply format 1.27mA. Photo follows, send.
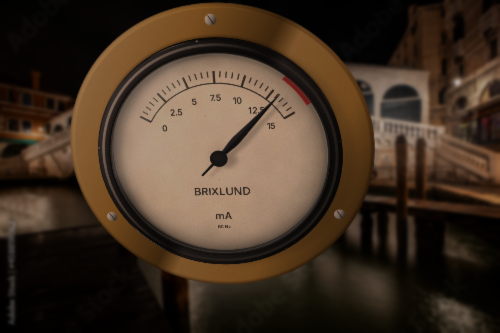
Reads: 13mA
